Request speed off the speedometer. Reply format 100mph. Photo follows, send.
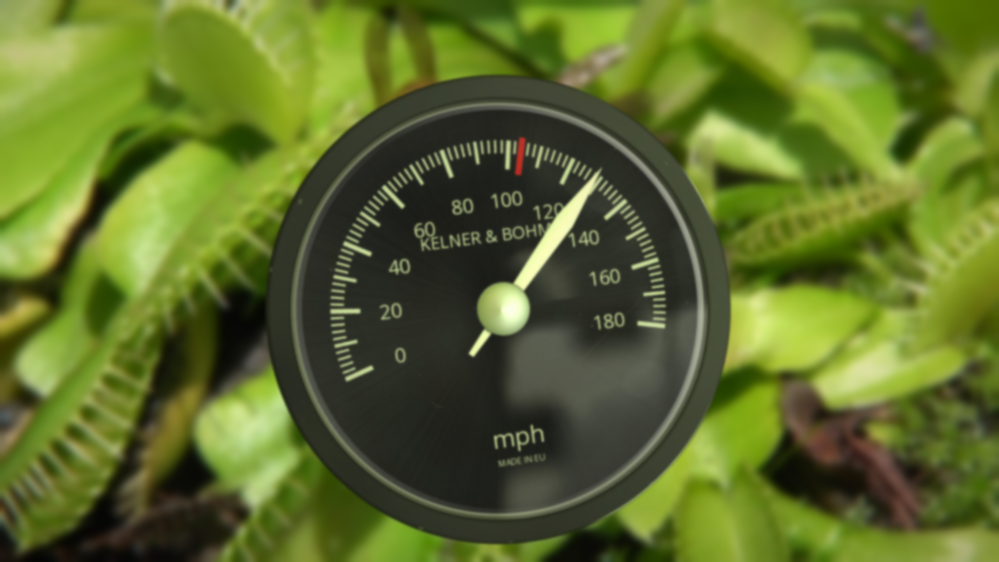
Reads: 128mph
